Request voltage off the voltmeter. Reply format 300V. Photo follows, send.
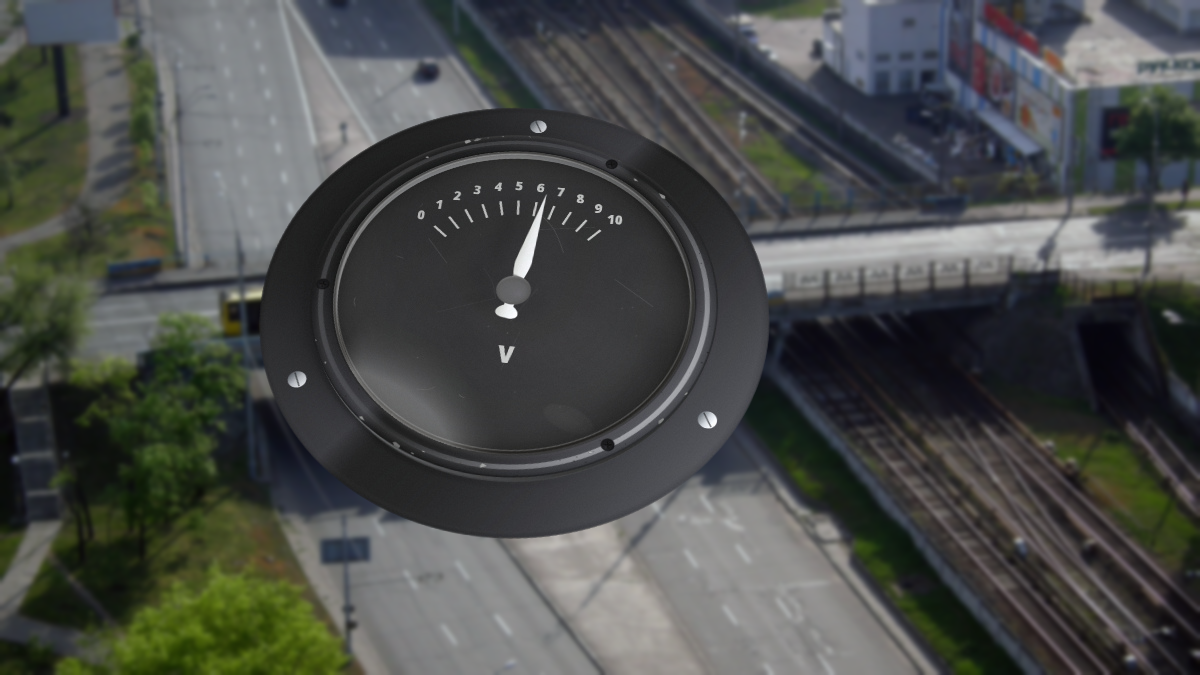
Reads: 6.5V
